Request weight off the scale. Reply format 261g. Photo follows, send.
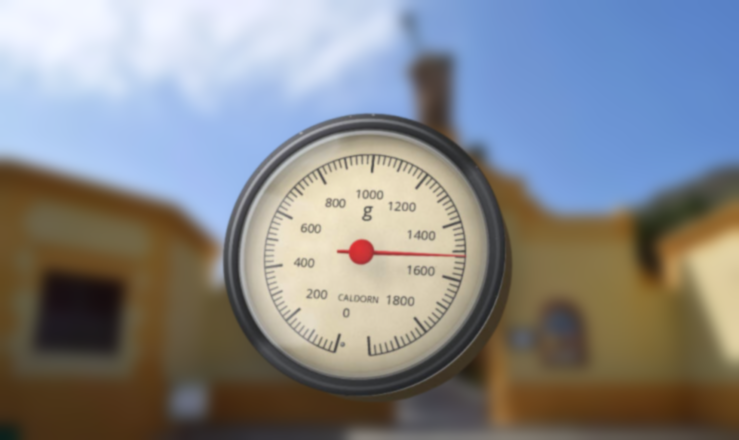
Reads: 1520g
